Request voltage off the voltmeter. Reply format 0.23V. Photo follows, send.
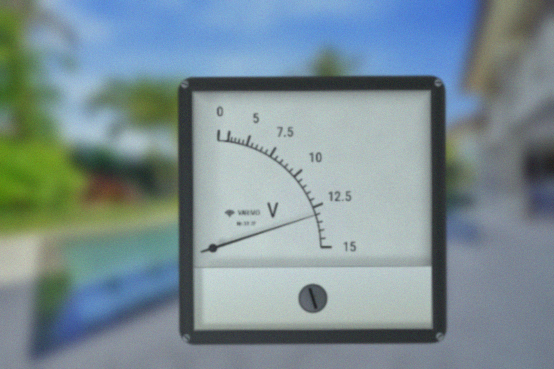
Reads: 13V
